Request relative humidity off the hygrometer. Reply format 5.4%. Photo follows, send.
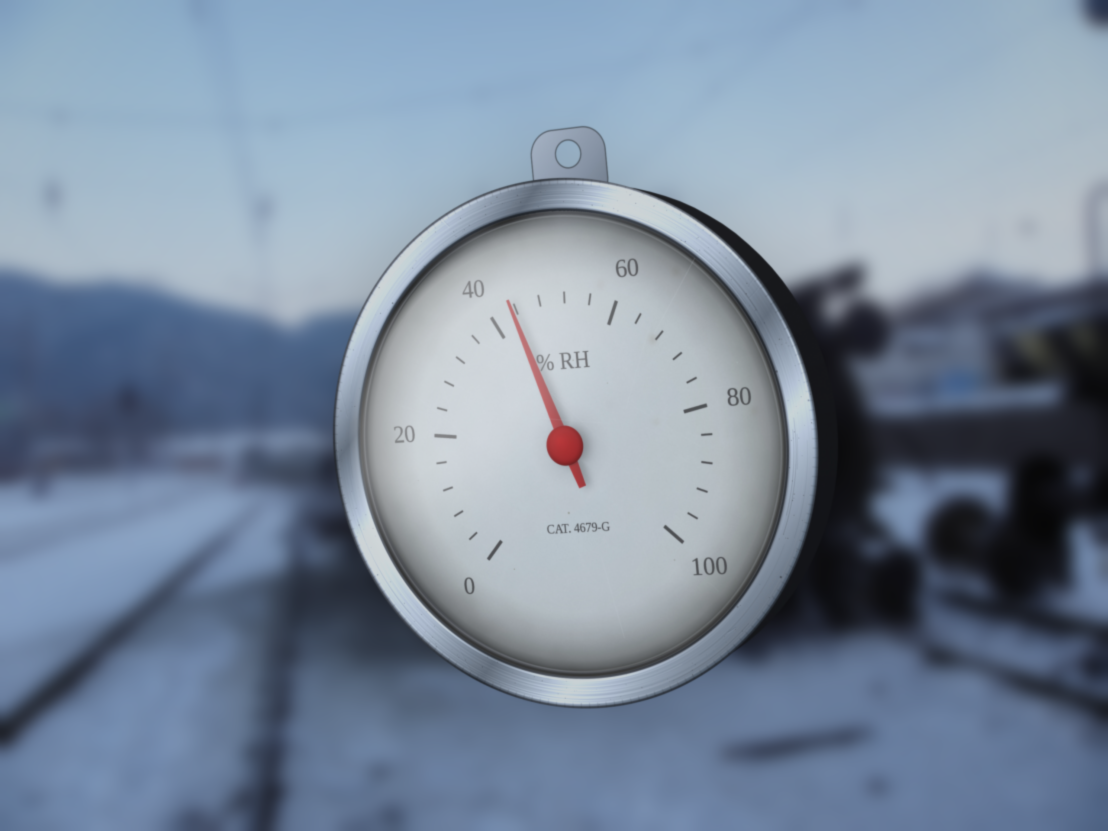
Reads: 44%
